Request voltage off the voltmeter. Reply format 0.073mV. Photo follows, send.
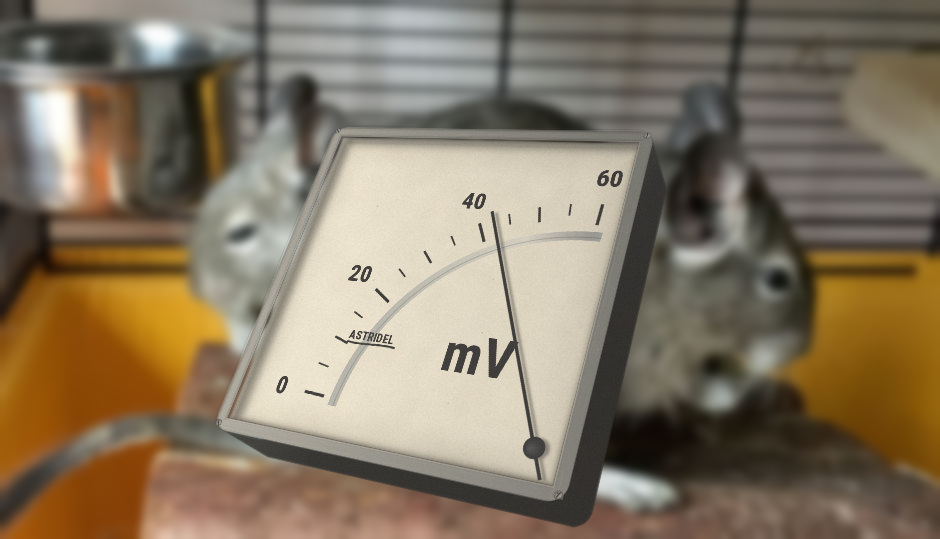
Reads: 42.5mV
